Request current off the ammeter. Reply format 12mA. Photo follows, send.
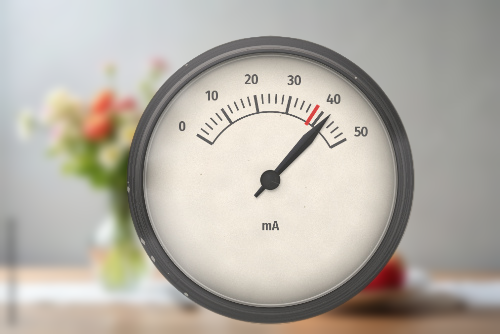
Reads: 42mA
